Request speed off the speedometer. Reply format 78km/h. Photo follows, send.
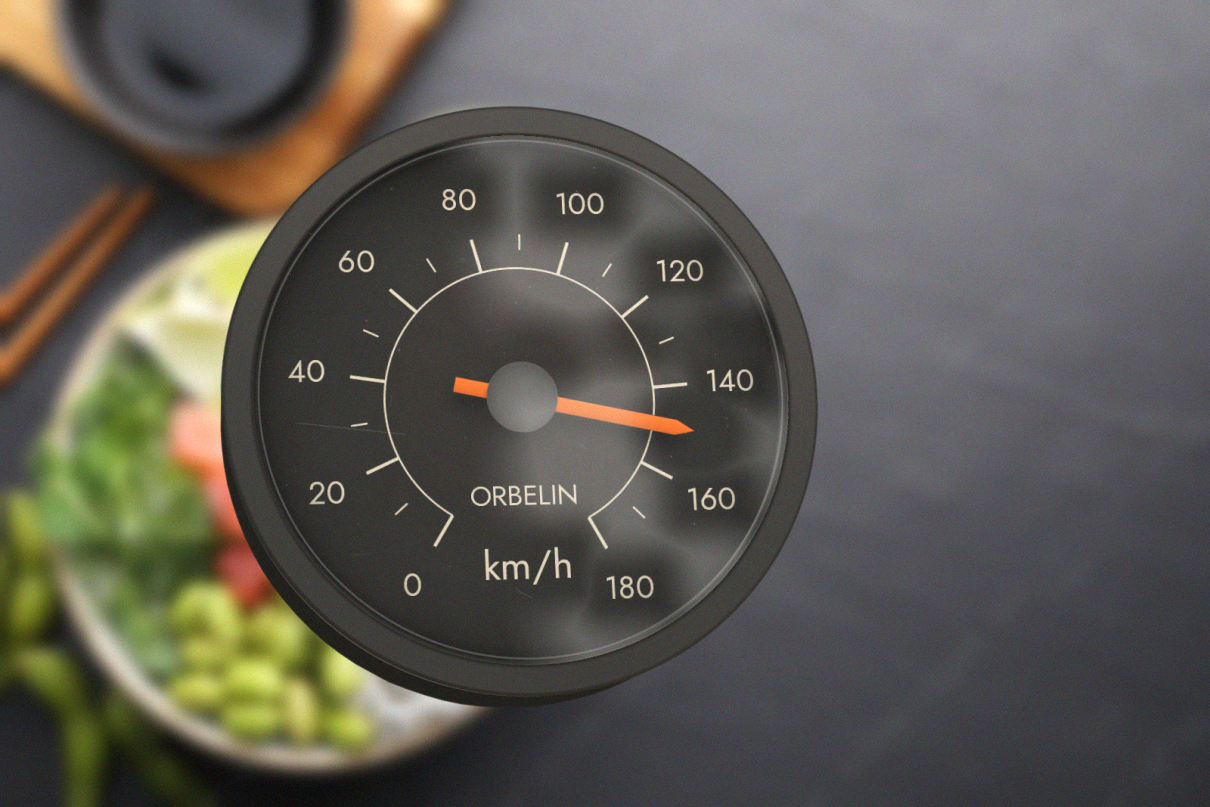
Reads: 150km/h
